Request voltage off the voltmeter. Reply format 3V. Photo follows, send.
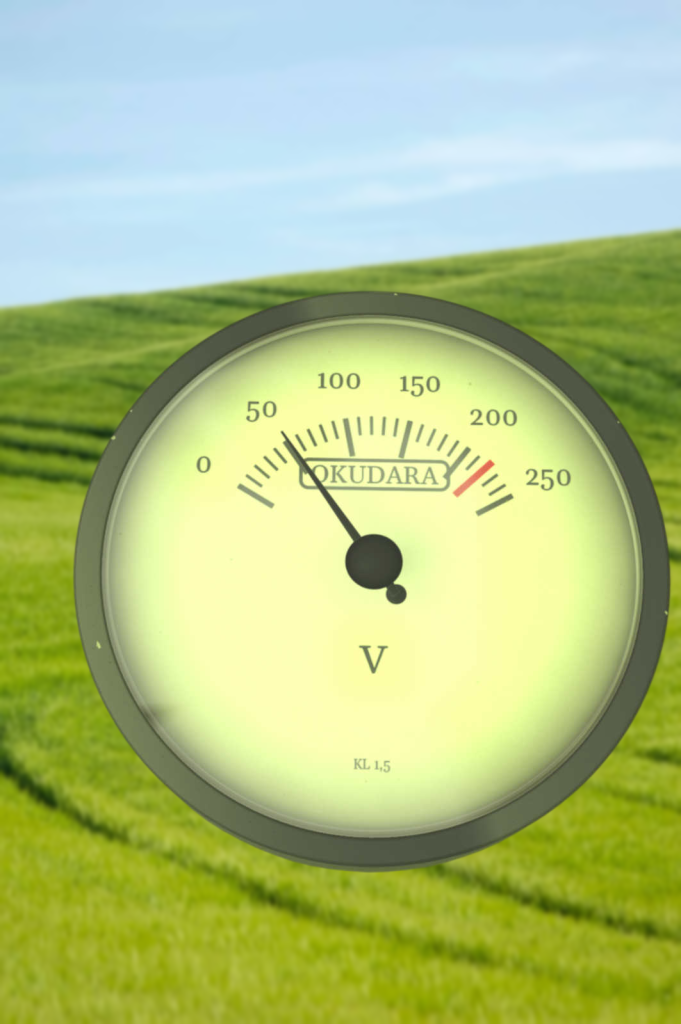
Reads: 50V
